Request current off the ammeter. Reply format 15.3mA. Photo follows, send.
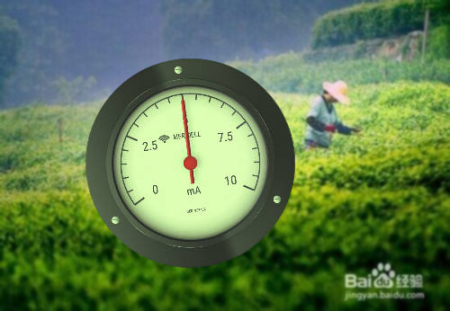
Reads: 5mA
